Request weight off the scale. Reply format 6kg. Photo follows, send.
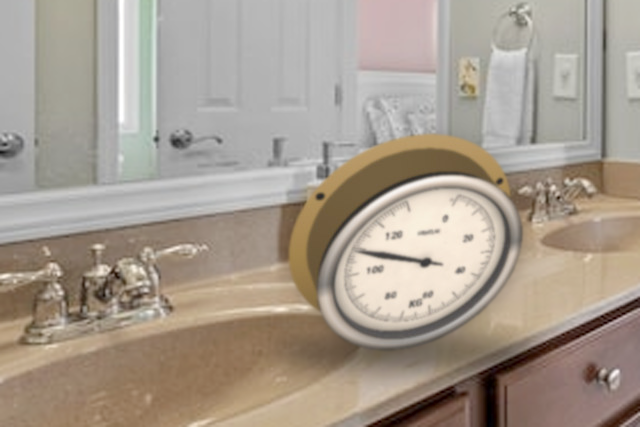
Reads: 110kg
